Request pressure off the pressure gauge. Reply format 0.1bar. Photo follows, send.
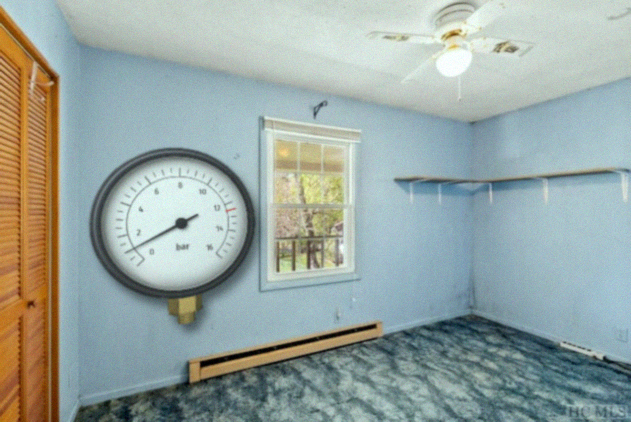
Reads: 1bar
